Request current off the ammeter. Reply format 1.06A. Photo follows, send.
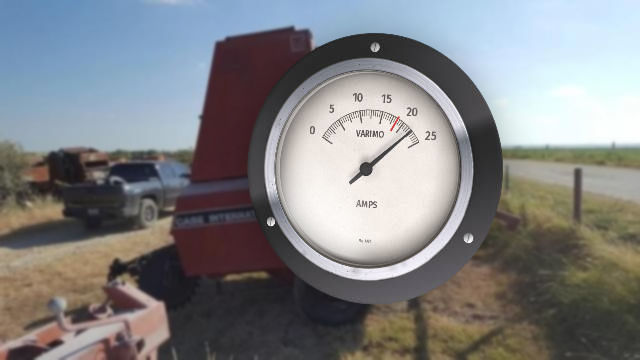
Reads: 22.5A
